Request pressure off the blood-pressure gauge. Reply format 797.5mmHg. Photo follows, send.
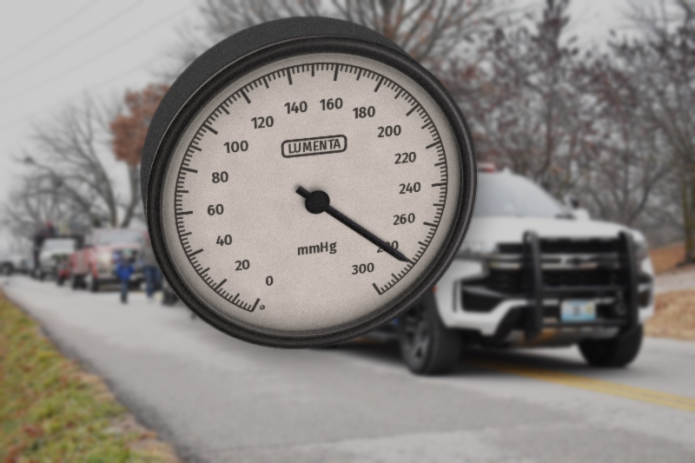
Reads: 280mmHg
